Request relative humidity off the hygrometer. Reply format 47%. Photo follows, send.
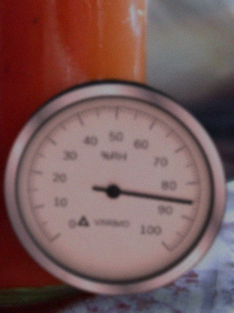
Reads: 85%
